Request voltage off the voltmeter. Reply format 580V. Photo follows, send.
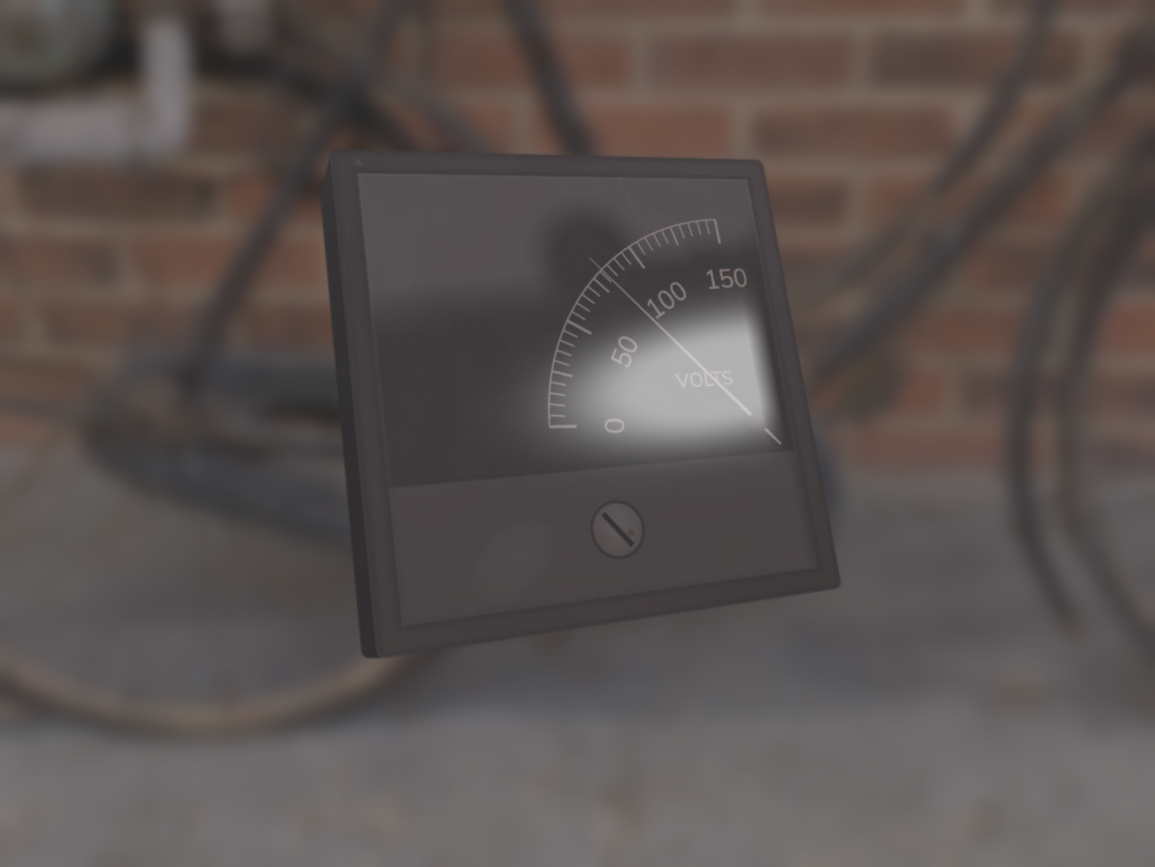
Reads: 80V
